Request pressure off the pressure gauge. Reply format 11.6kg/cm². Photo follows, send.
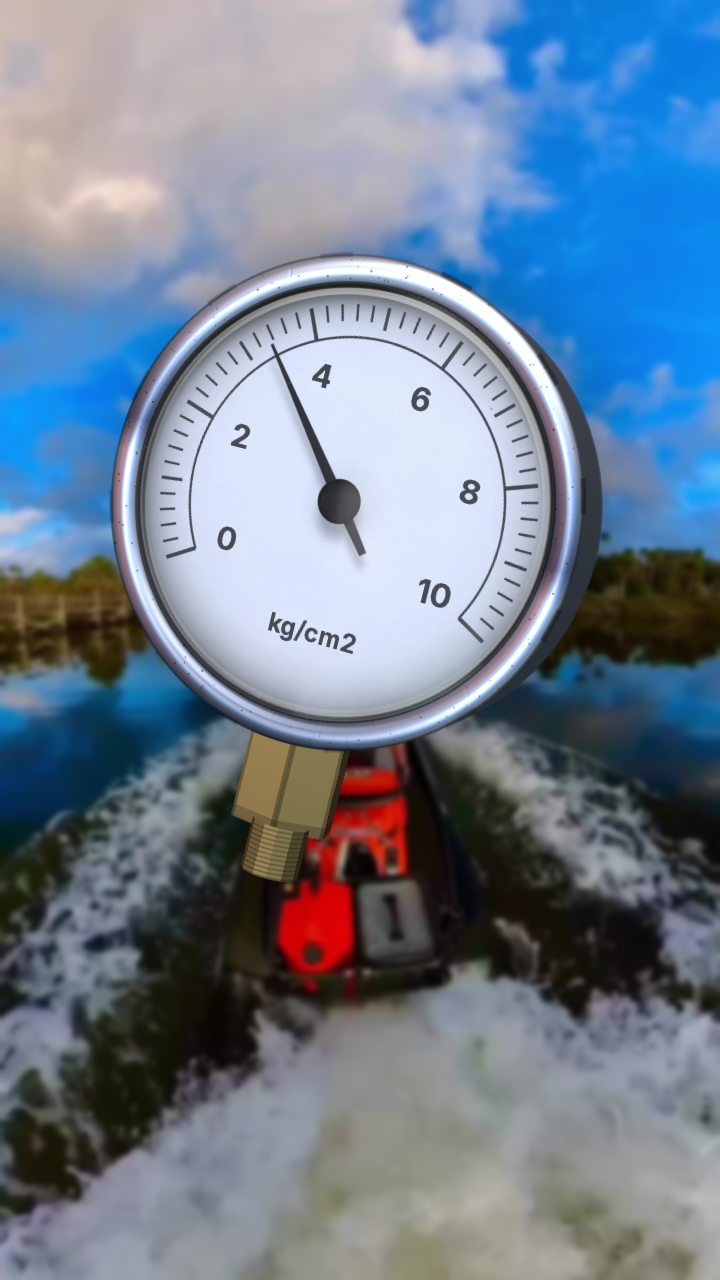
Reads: 3.4kg/cm²
